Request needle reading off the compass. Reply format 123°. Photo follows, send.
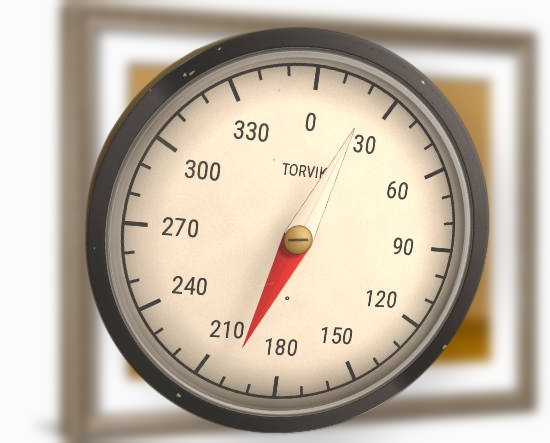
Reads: 200°
